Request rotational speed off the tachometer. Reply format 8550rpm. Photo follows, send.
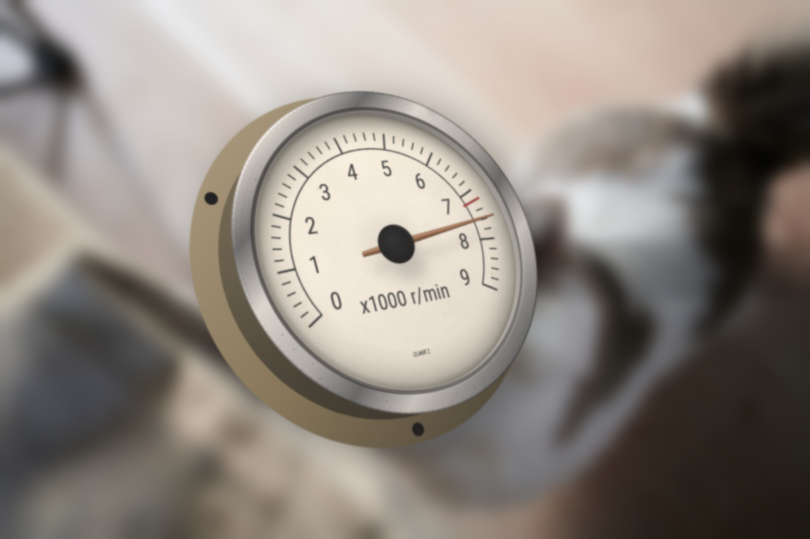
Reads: 7600rpm
